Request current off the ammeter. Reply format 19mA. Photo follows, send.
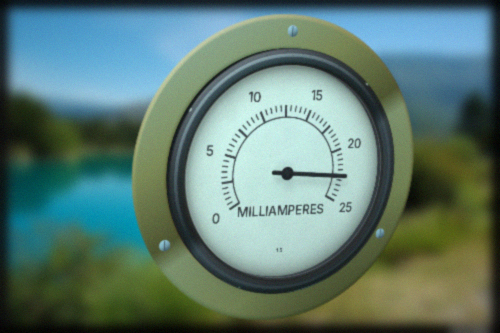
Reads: 22.5mA
